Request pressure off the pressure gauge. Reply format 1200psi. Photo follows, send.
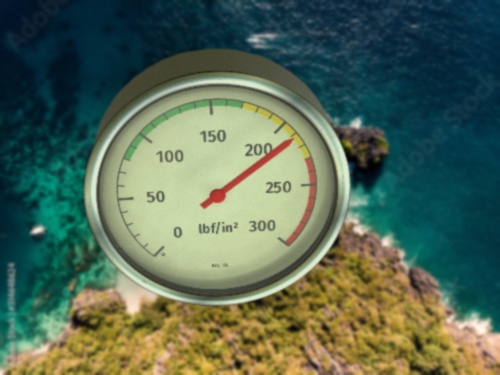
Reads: 210psi
